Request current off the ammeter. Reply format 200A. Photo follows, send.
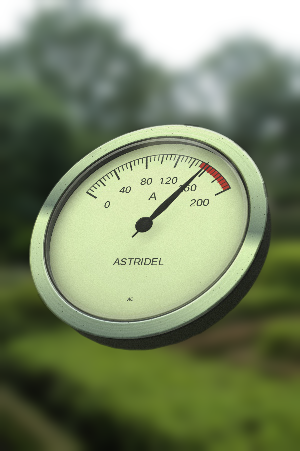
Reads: 160A
